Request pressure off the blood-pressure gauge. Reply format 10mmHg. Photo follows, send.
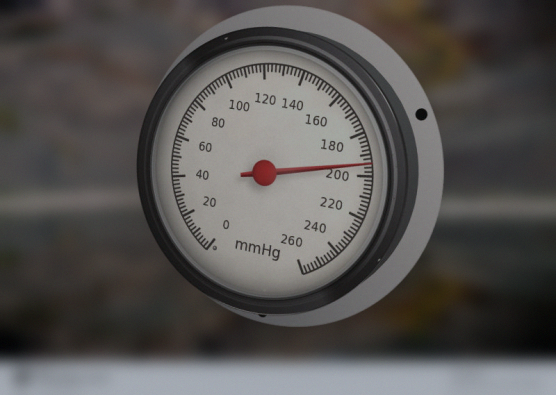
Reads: 194mmHg
